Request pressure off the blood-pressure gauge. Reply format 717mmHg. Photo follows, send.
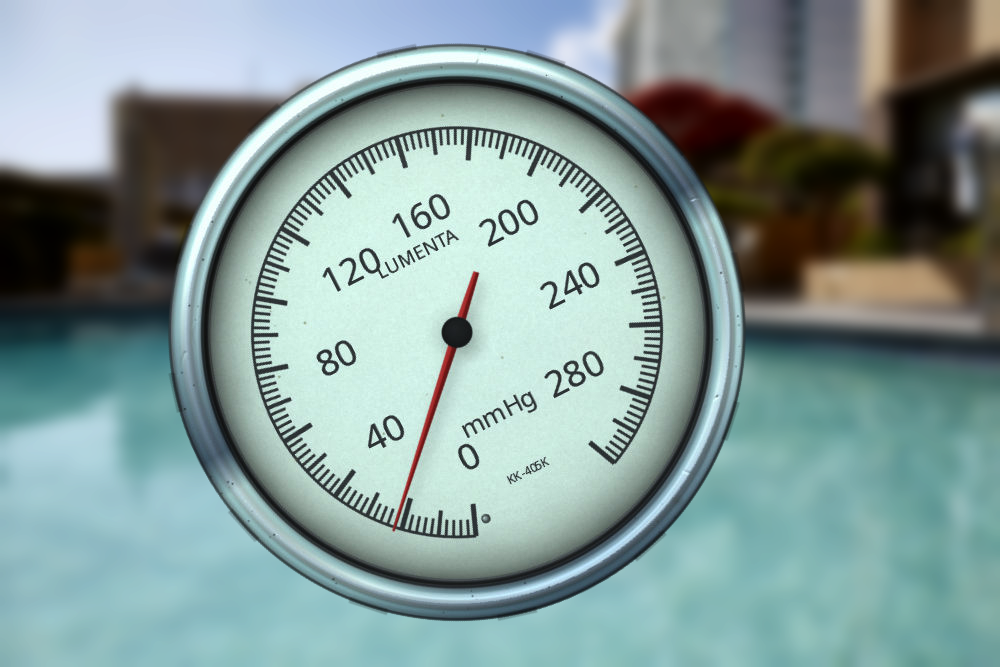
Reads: 22mmHg
